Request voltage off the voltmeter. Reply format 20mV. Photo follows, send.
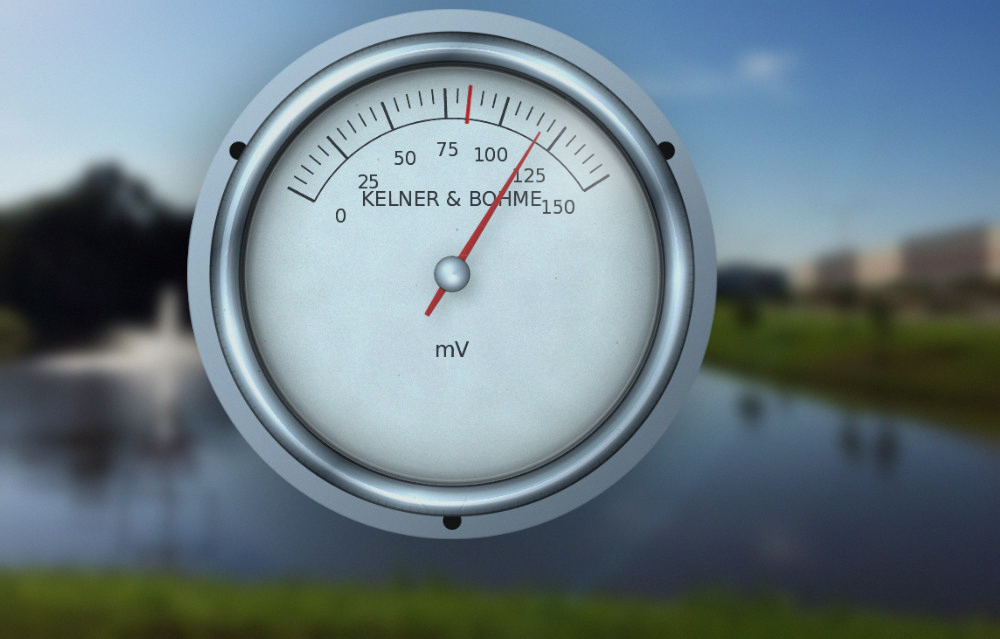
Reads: 117.5mV
